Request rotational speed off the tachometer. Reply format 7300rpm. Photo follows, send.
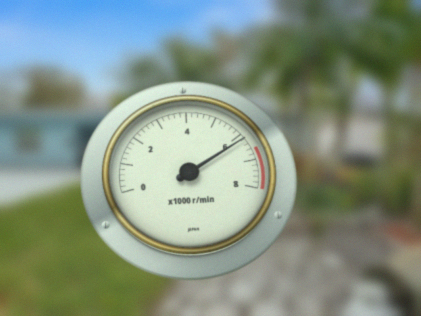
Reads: 6200rpm
